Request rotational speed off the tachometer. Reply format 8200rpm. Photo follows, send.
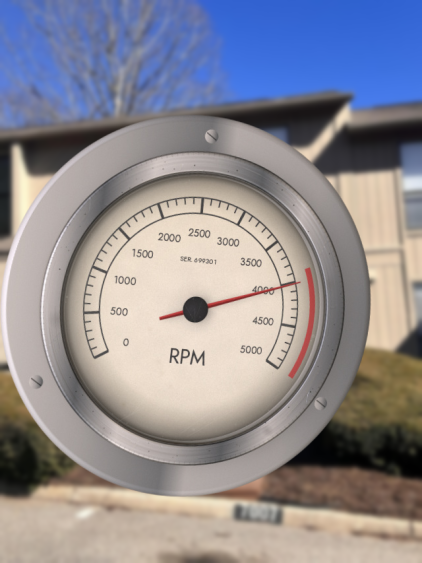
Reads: 4000rpm
